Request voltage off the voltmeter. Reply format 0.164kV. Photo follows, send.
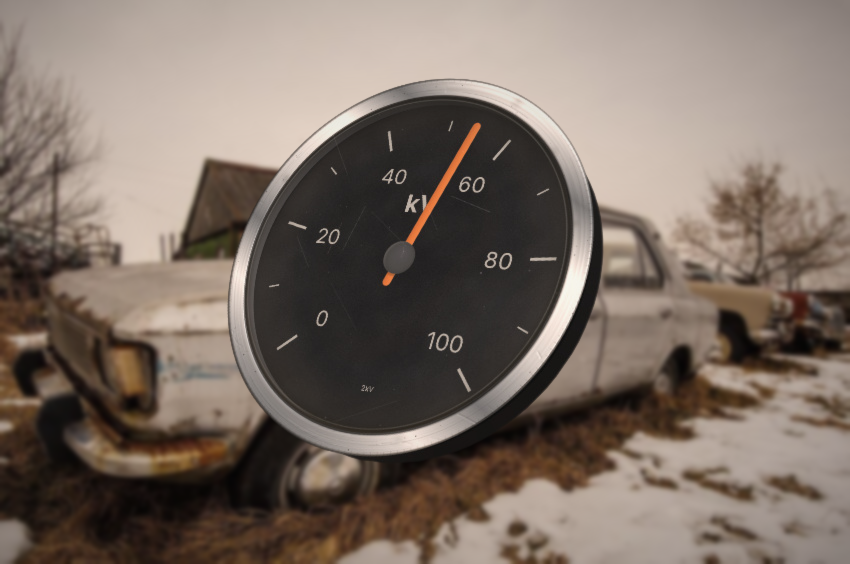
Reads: 55kV
